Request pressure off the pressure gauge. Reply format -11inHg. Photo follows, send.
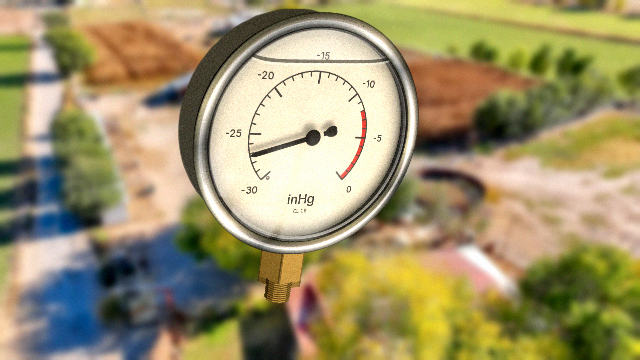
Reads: -27inHg
